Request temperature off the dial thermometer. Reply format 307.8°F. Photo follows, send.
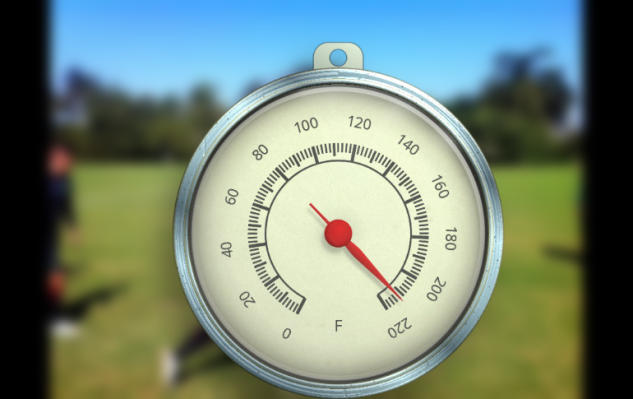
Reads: 212°F
